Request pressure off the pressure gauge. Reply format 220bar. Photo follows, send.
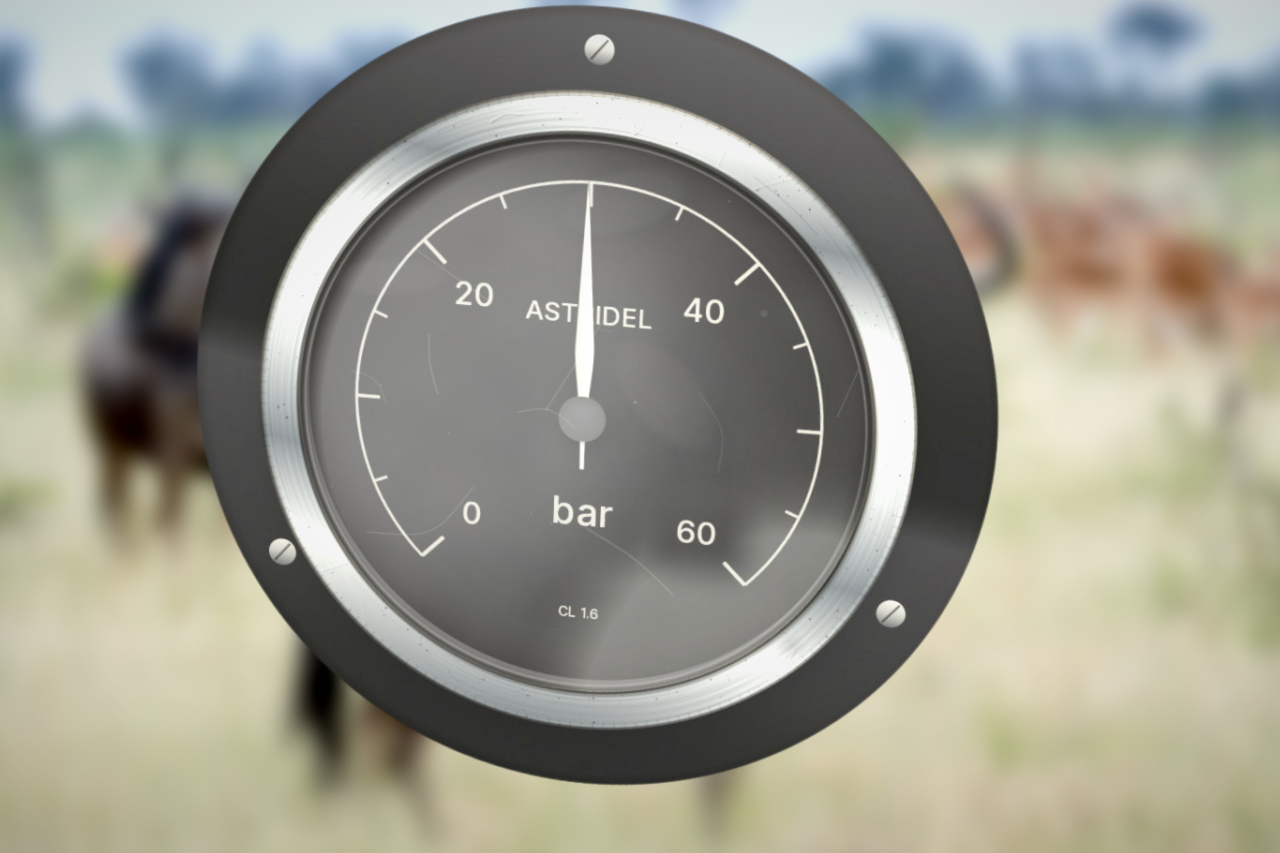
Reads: 30bar
